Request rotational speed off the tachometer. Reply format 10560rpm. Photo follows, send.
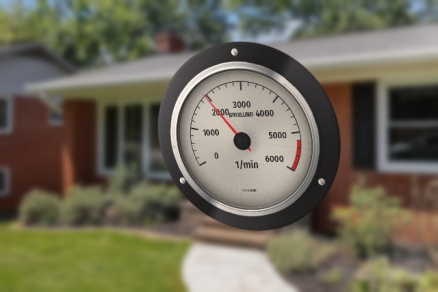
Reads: 2000rpm
